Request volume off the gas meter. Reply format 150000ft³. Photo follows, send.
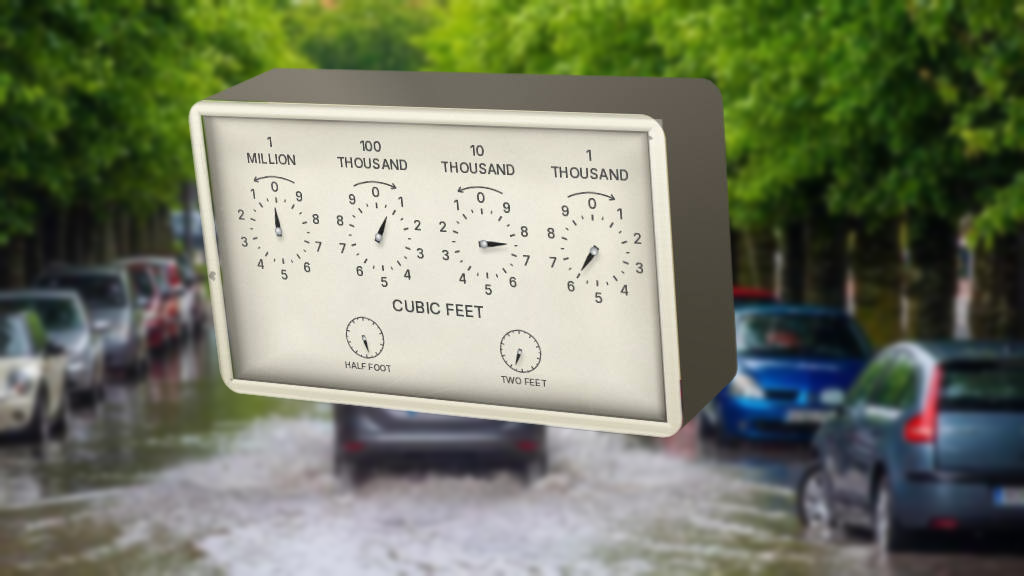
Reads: 7600ft³
